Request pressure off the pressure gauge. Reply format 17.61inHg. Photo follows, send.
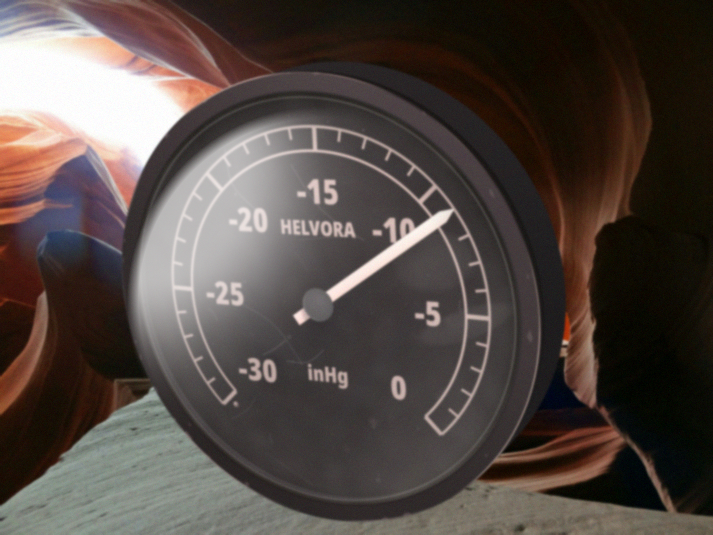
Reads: -9inHg
